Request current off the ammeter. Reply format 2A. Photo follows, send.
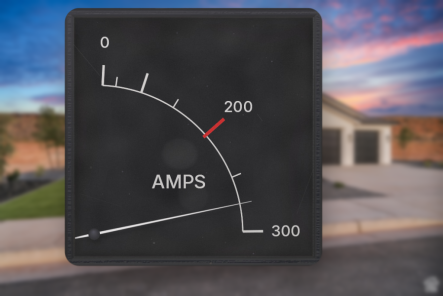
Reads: 275A
